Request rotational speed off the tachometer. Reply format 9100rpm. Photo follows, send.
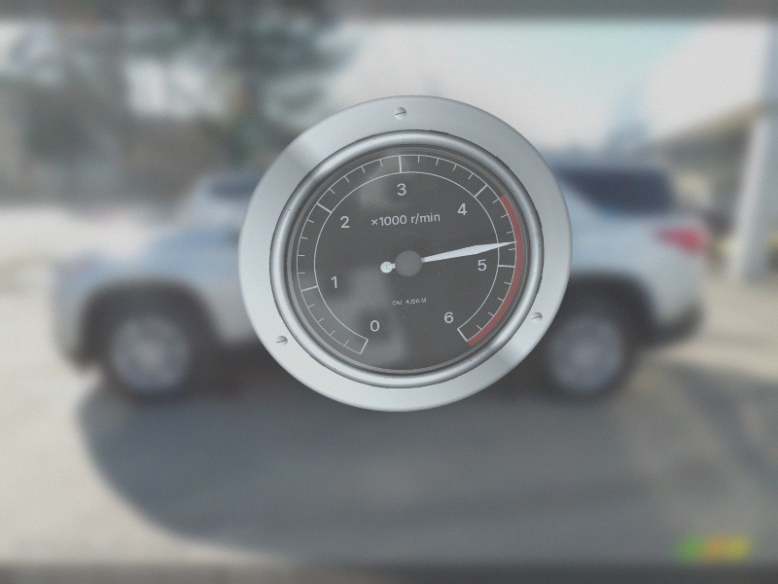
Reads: 4700rpm
